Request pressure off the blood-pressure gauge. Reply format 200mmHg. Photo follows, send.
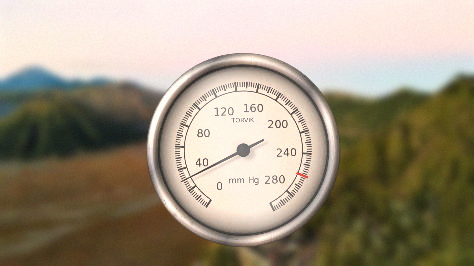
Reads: 30mmHg
